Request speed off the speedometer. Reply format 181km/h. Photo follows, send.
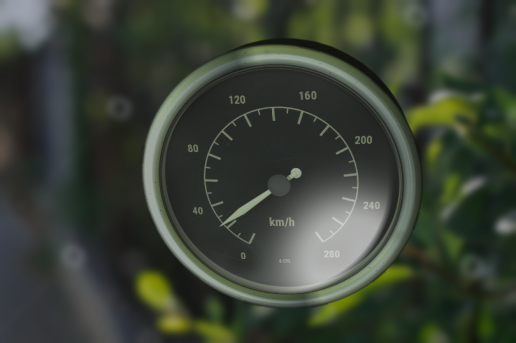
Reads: 25km/h
